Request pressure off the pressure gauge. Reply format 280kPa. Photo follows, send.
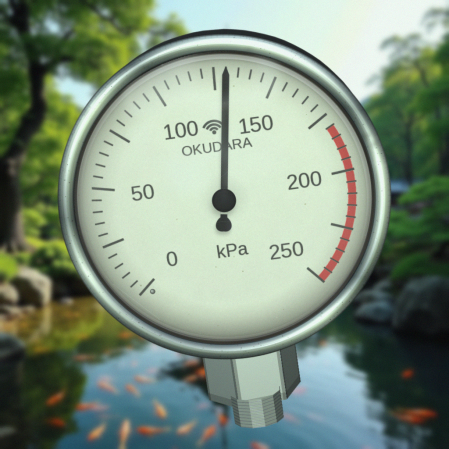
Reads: 130kPa
